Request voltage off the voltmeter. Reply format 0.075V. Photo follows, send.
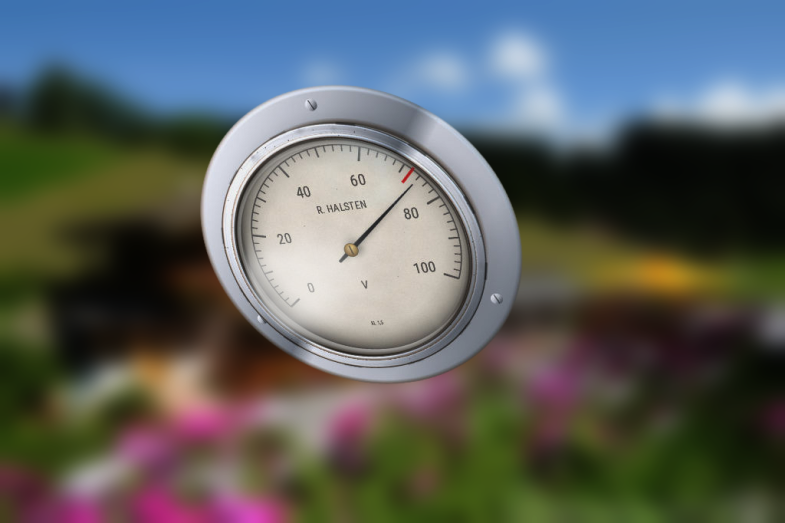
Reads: 74V
